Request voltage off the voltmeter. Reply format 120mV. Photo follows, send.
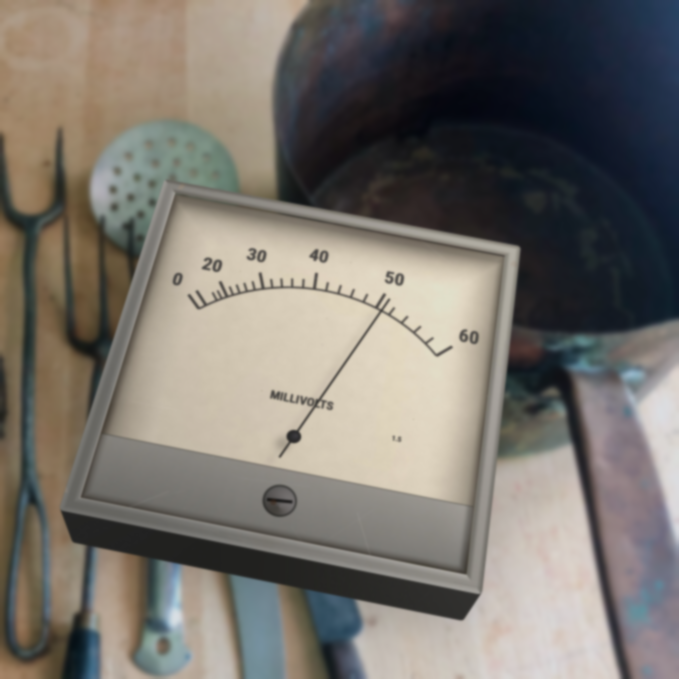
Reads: 51mV
